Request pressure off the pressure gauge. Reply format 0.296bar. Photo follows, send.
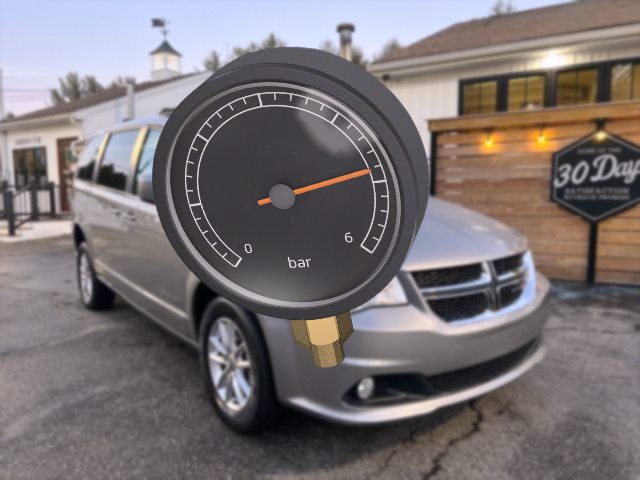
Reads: 4.8bar
